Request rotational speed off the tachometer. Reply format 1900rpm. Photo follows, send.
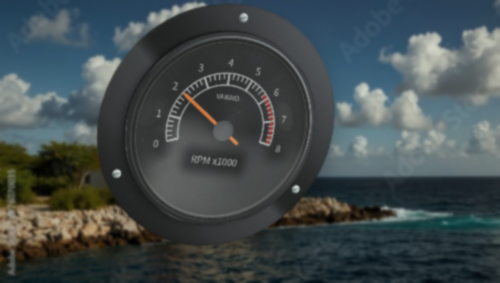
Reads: 2000rpm
